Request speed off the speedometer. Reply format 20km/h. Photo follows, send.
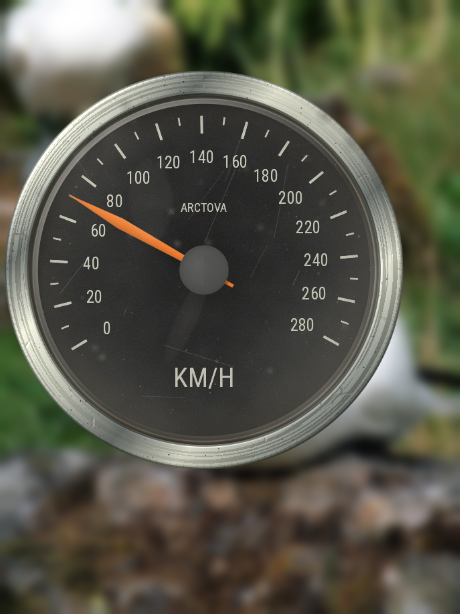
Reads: 70km/h
